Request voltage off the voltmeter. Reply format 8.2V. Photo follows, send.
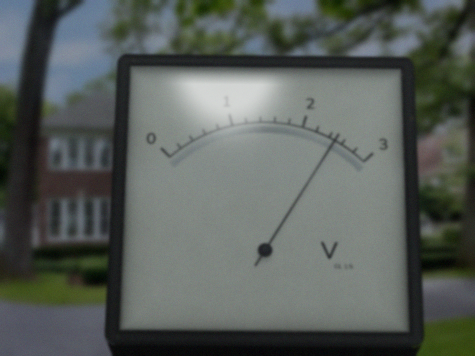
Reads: 2.5V
